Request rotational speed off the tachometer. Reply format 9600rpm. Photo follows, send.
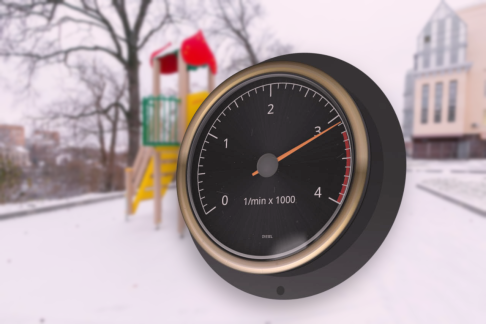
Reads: 3100rpm
